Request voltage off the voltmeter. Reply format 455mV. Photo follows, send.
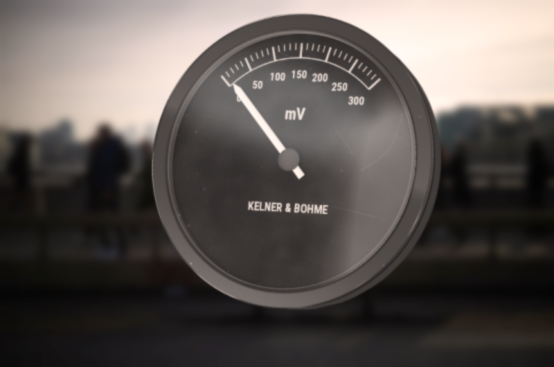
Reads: 10mV
